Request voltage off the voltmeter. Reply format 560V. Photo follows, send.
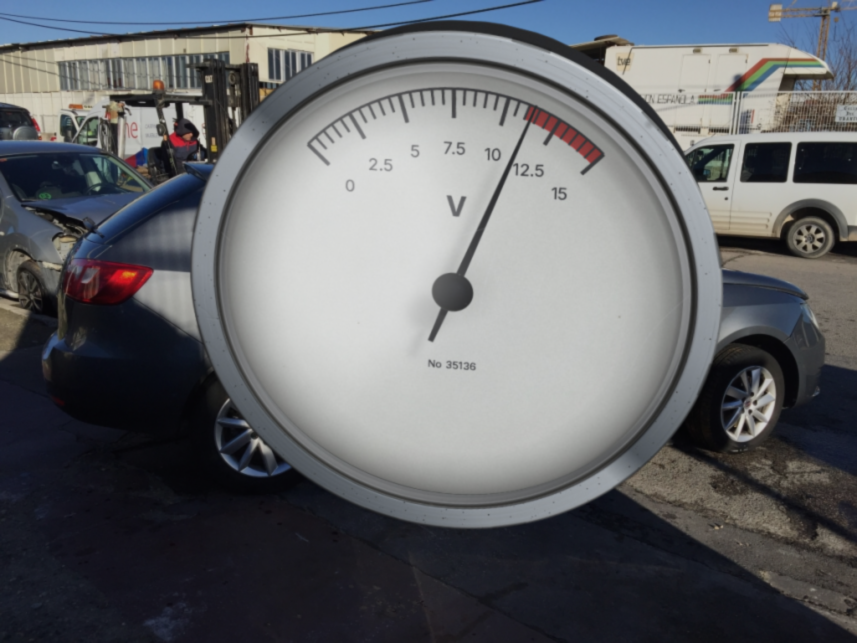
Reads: 11.25V
